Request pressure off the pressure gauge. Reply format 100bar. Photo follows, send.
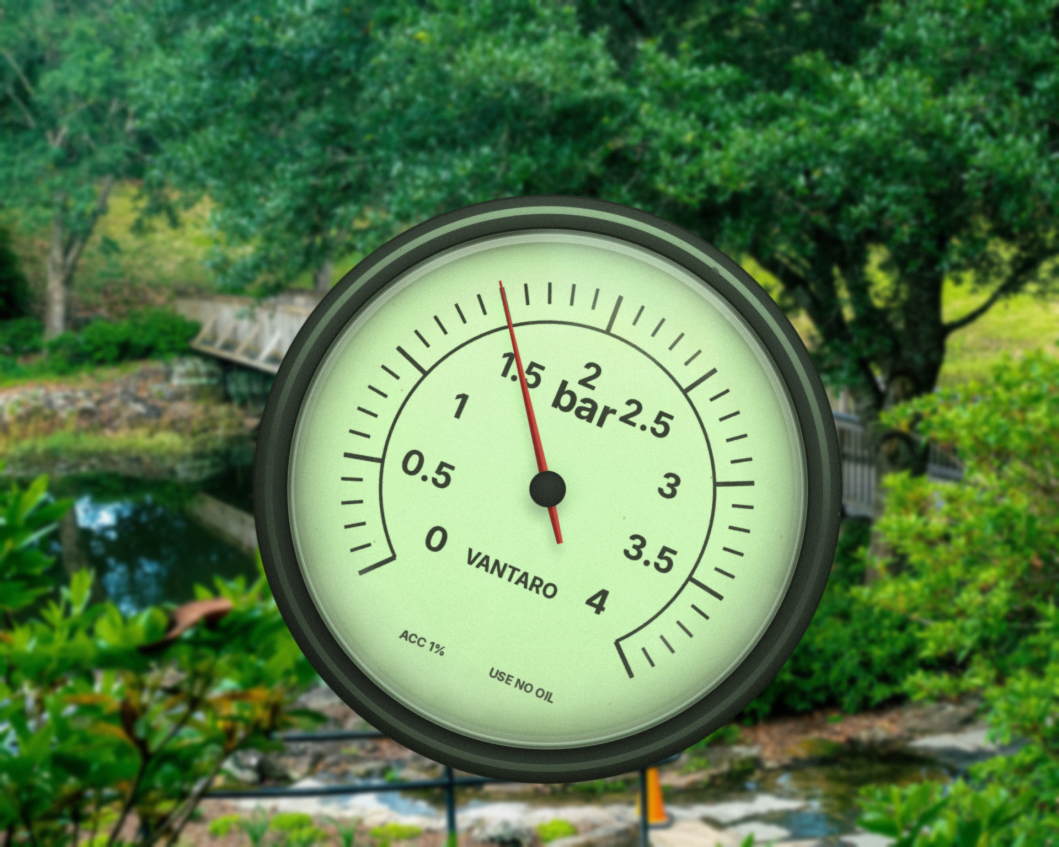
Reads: 1.5bar
